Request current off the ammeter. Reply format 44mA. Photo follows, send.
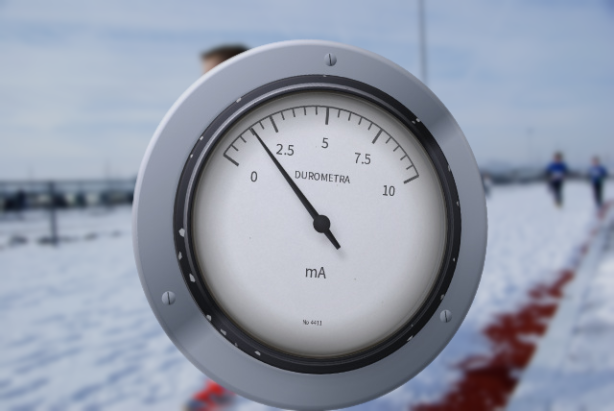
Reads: 1.5mA
